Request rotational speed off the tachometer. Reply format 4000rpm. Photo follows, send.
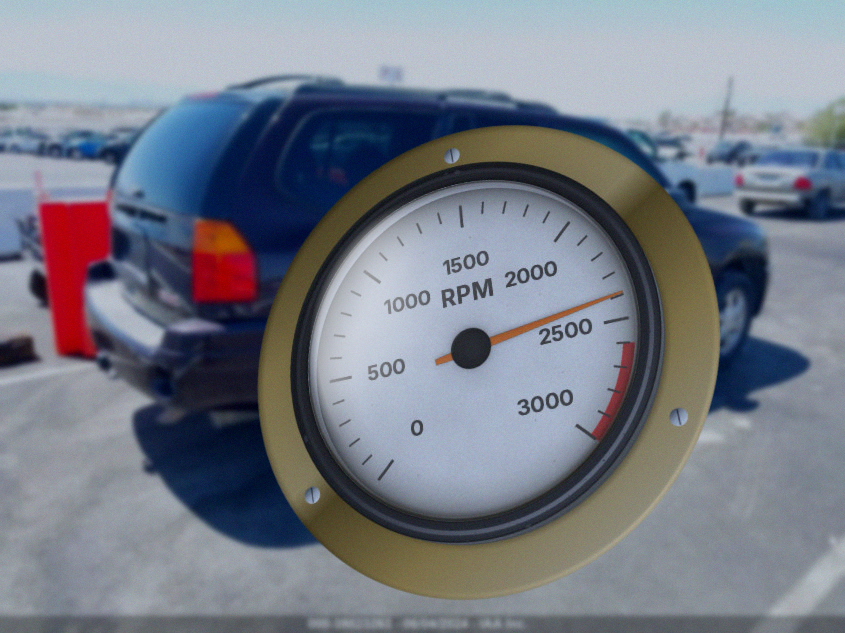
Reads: 2400rpm
